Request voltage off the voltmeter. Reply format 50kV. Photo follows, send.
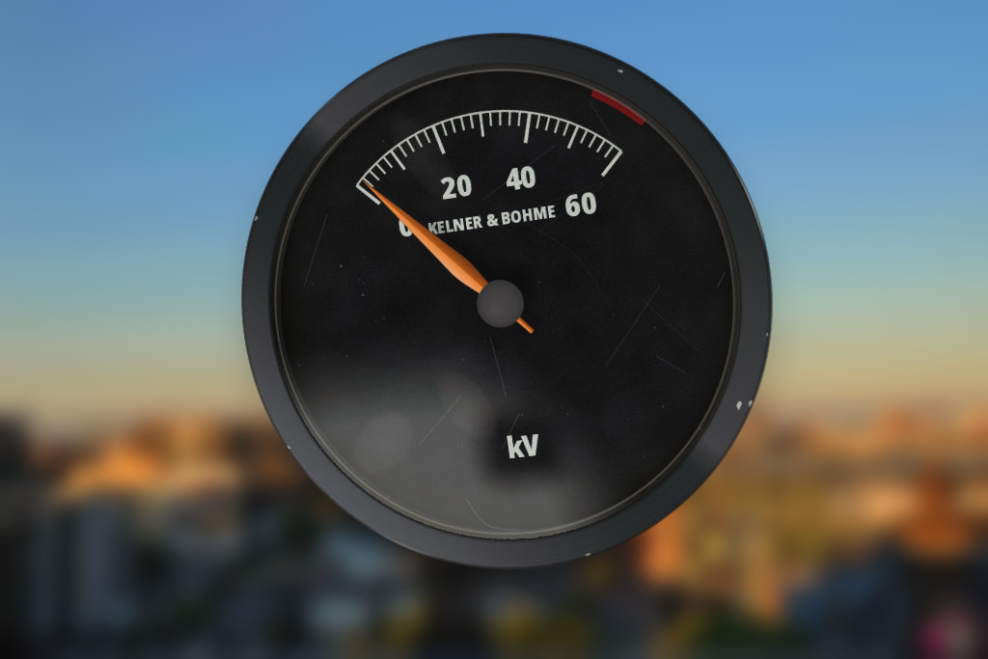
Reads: 2kV
